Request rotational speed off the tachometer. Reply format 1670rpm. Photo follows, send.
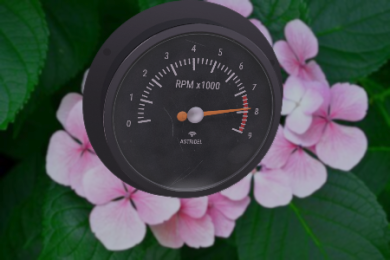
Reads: 7800rpm
